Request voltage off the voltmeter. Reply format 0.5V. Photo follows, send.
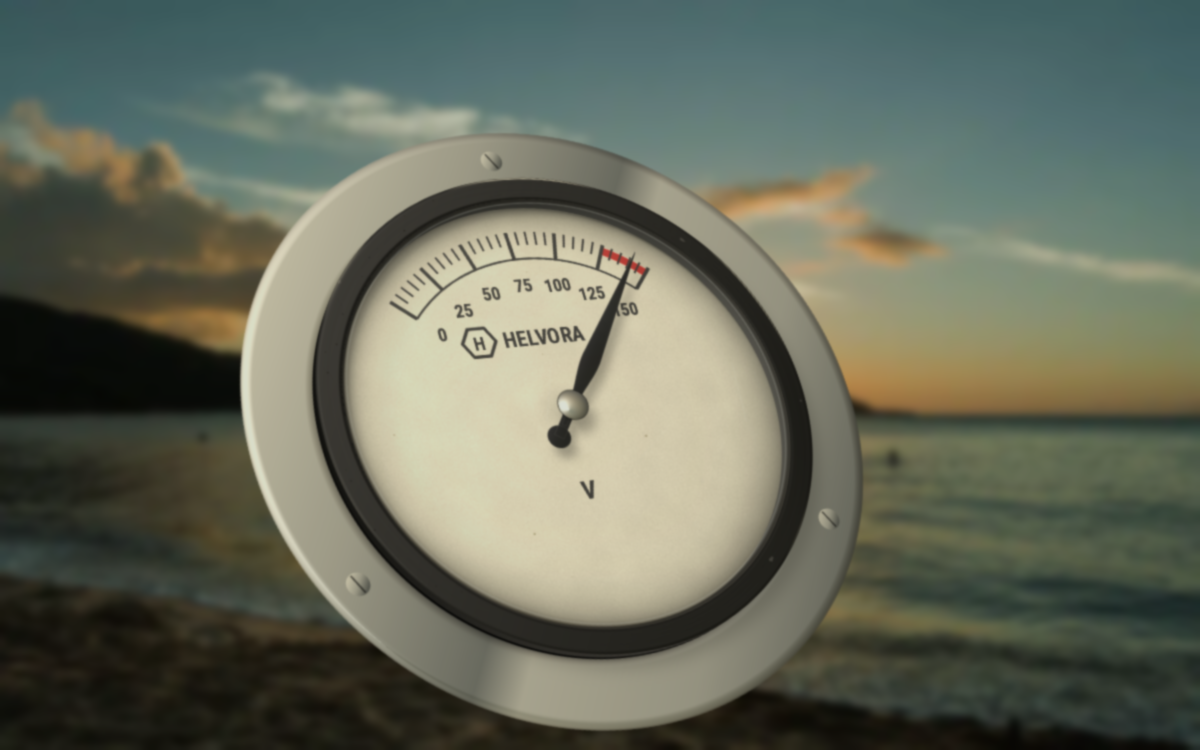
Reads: 140V
